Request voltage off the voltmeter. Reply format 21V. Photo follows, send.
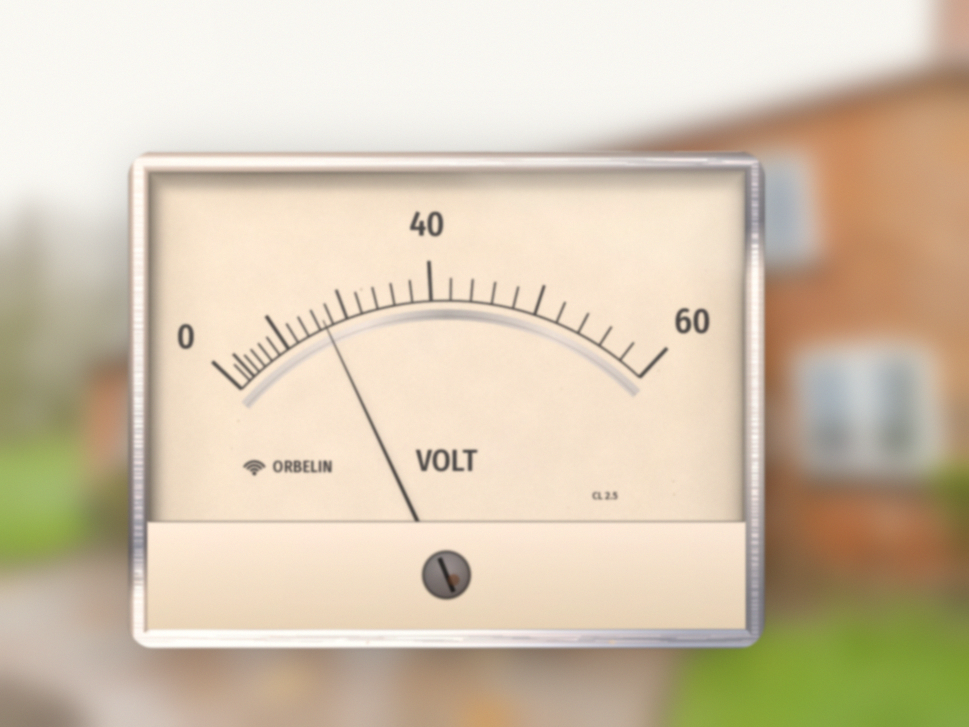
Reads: 27V
